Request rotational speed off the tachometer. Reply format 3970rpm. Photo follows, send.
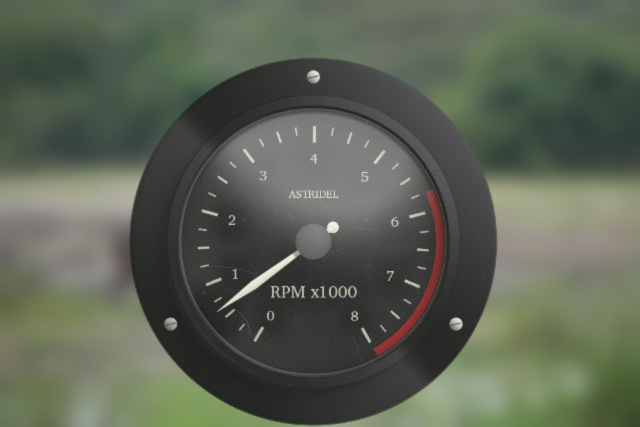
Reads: 625rpm
